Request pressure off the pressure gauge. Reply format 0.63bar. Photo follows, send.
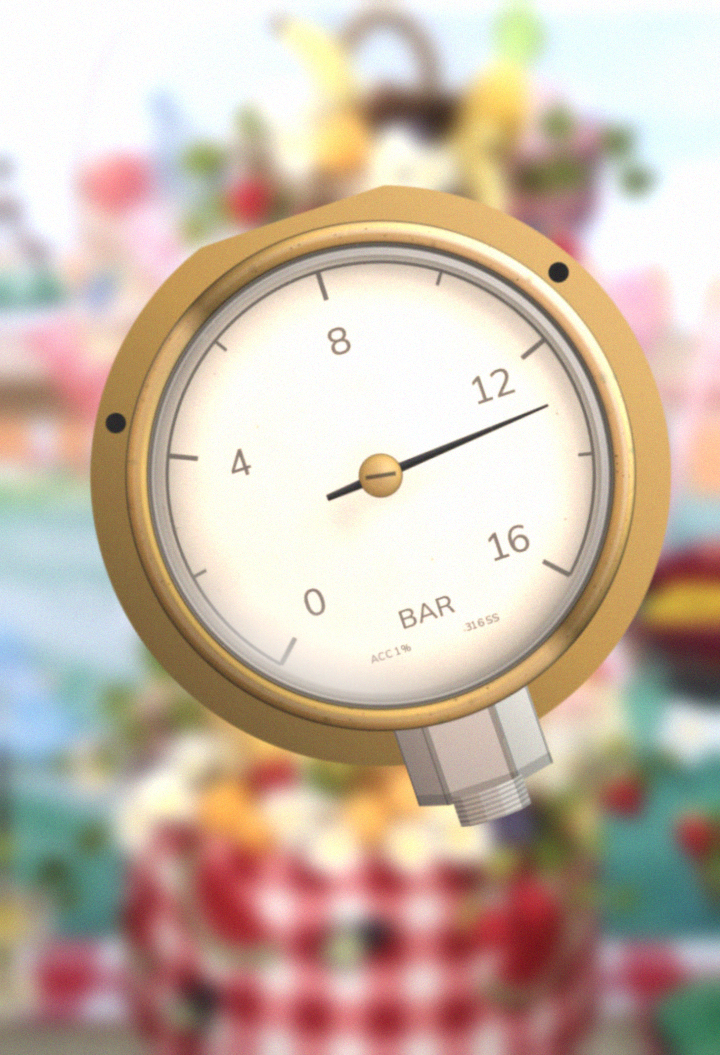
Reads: 13bar
